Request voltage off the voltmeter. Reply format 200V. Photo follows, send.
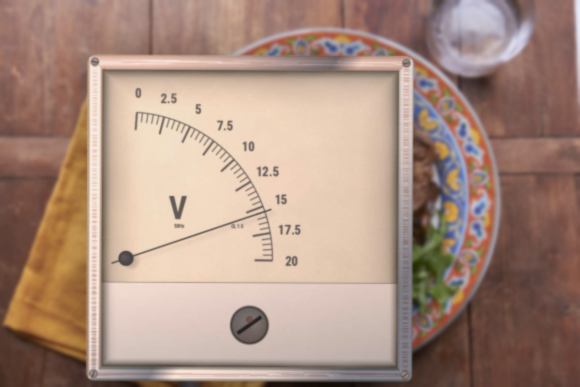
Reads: 15.5V
